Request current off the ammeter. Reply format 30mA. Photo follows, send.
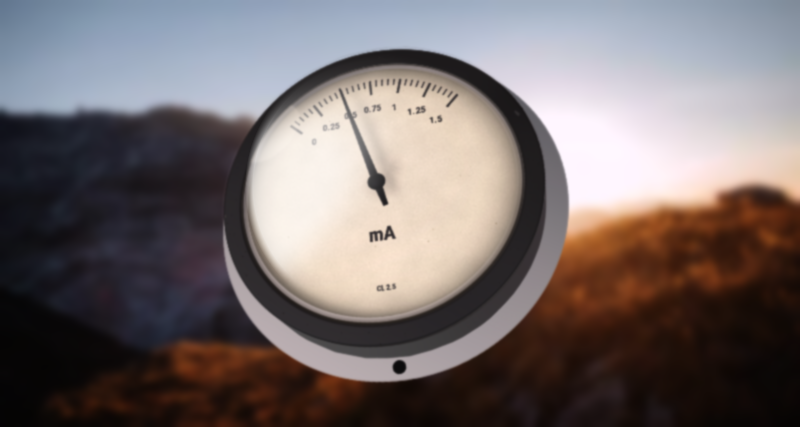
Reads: 0.5mA
